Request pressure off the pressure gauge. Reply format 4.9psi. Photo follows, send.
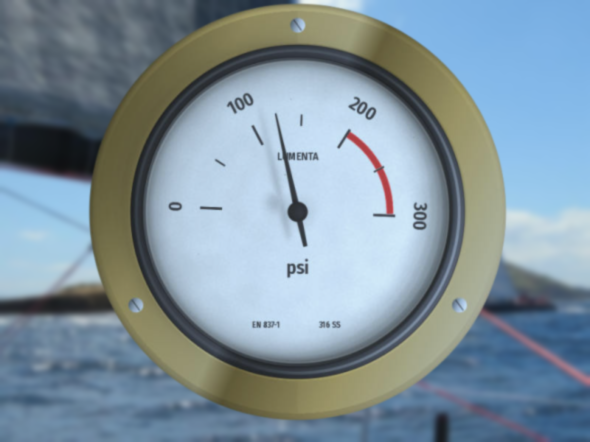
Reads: 125psi
